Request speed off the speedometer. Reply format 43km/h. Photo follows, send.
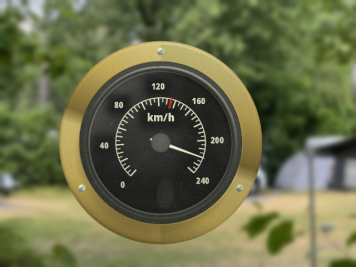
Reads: 220km/h
